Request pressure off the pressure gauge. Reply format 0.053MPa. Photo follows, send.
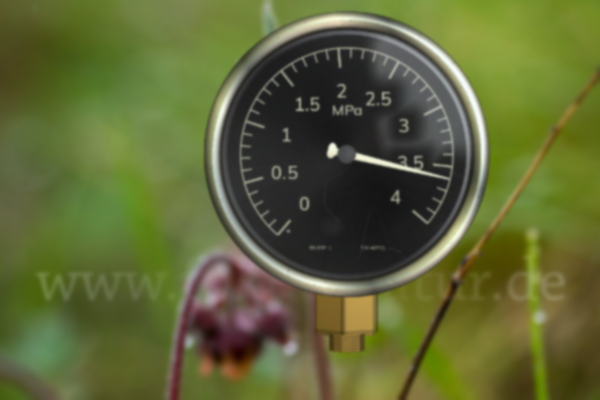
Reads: 3.6MPa
